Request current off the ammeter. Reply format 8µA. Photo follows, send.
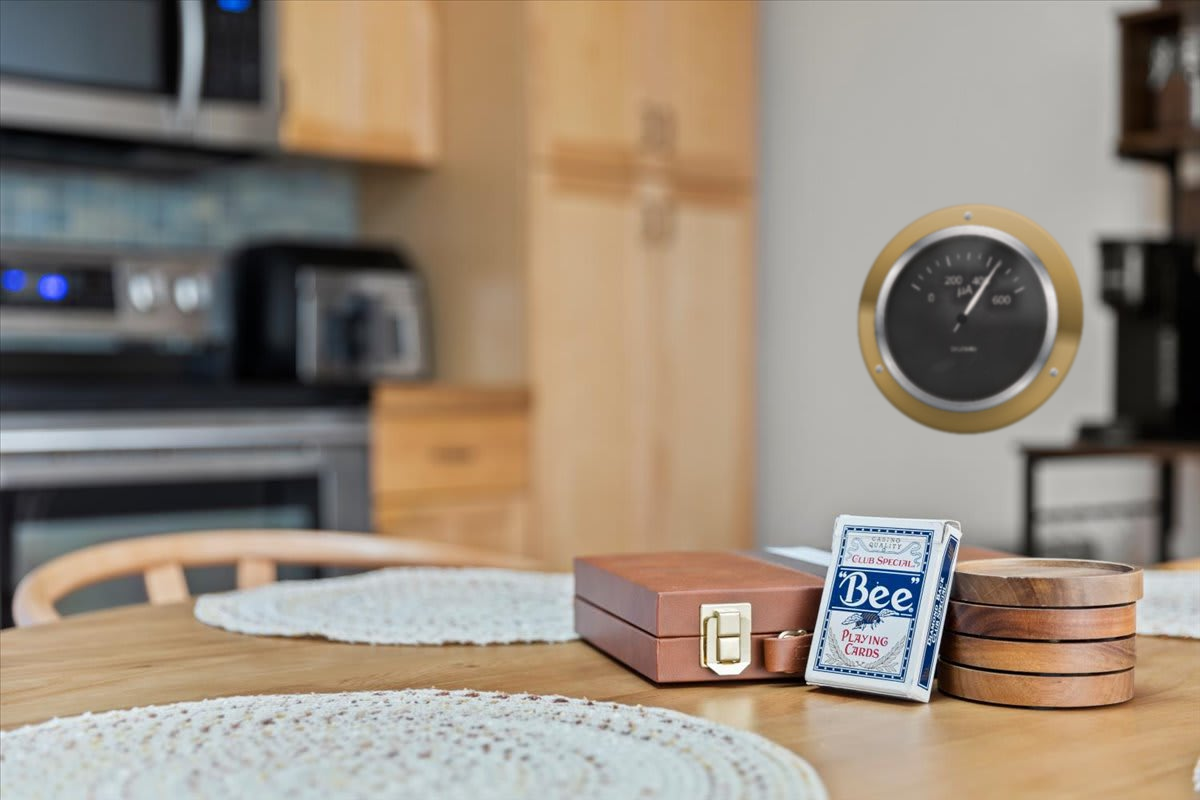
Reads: 450µA
